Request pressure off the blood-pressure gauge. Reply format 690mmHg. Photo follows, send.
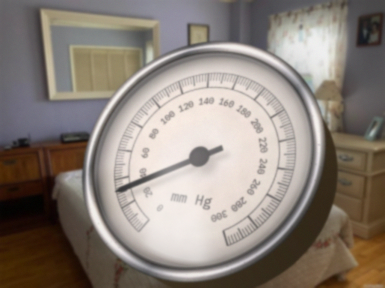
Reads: 30mmHg
